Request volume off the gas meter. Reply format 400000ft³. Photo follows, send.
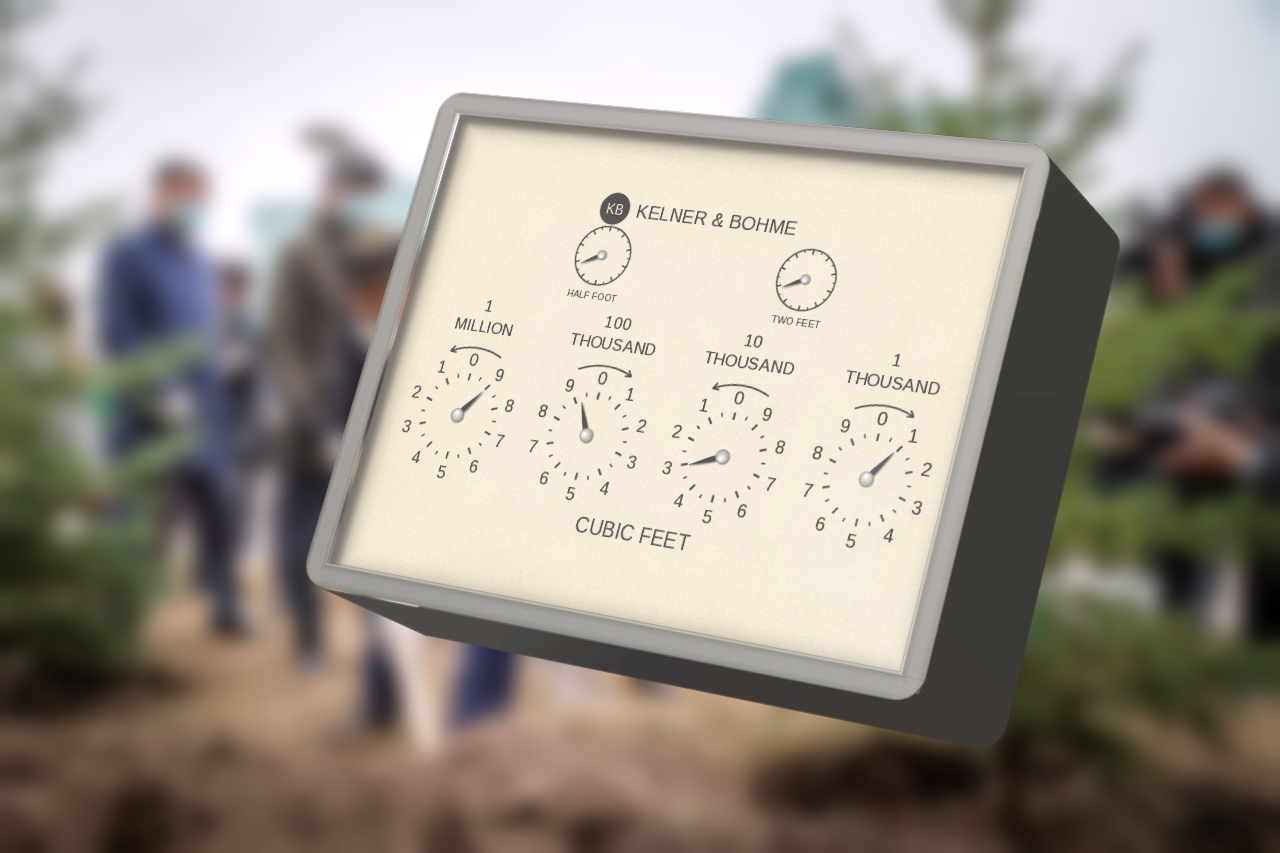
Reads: 893100ft³
